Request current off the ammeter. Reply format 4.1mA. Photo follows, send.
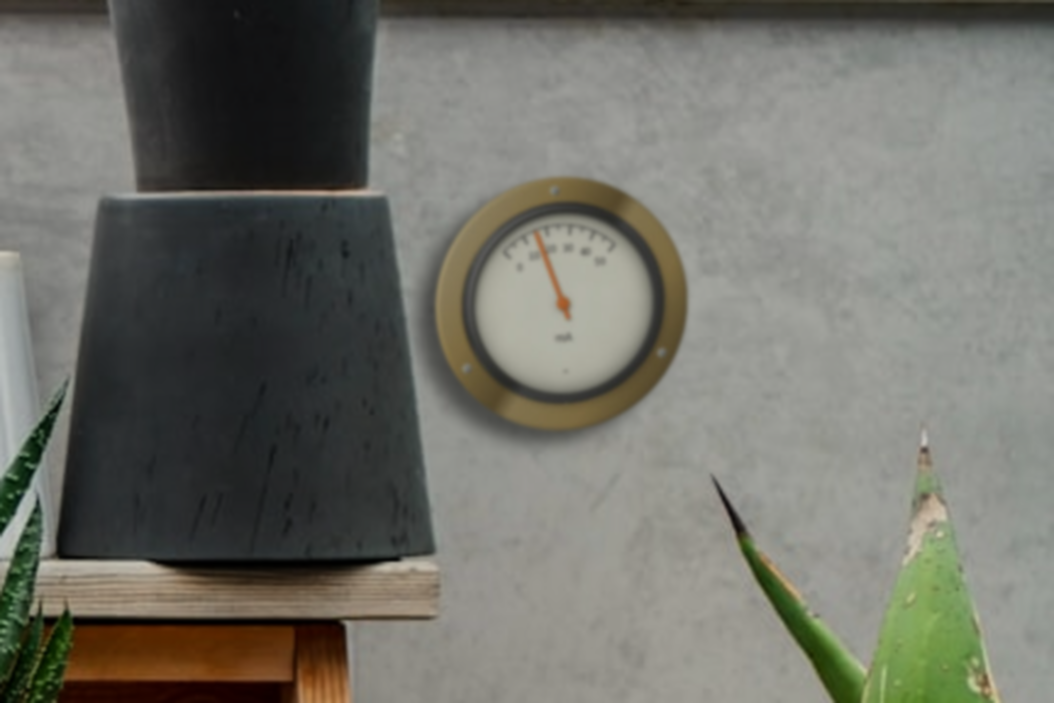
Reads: 15mA
